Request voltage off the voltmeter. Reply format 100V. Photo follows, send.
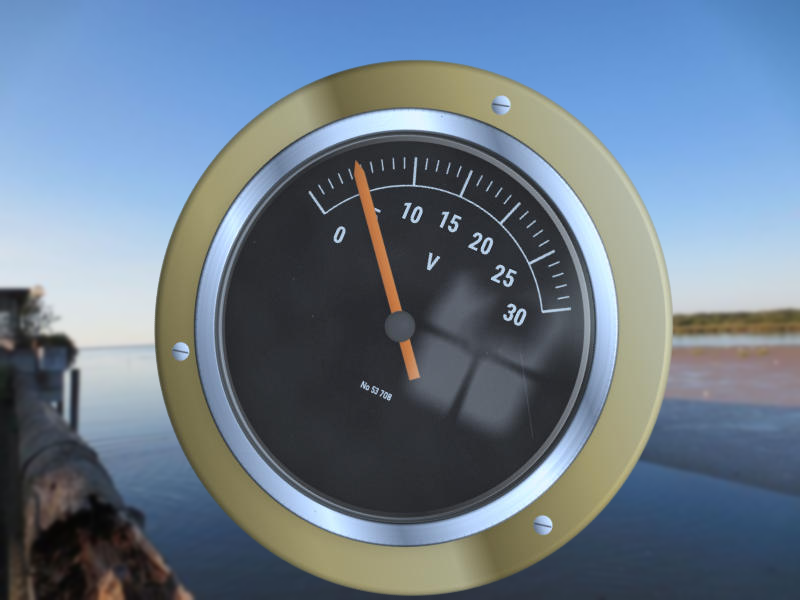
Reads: 5V
